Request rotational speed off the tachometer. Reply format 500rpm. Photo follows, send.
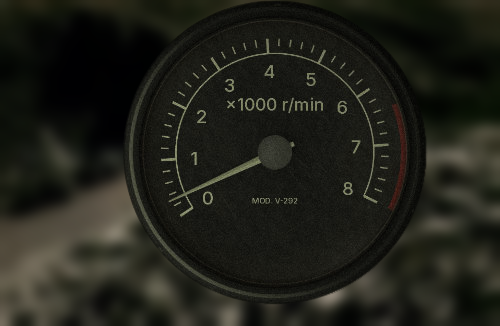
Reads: 300rpm
